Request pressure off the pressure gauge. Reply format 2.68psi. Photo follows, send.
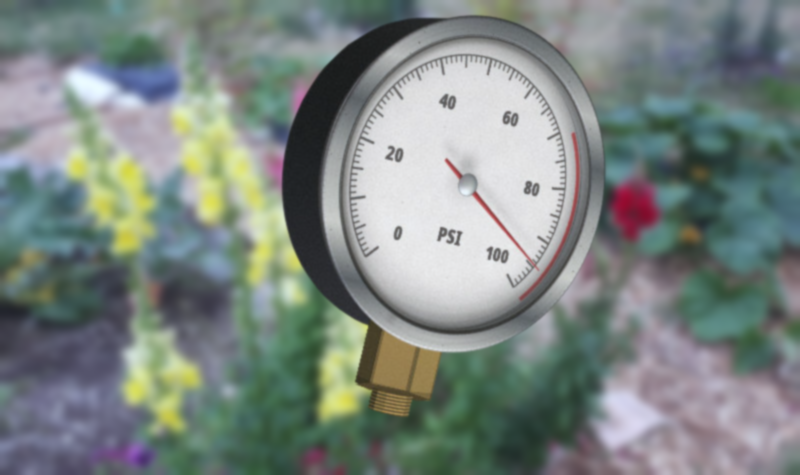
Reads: 95psi
